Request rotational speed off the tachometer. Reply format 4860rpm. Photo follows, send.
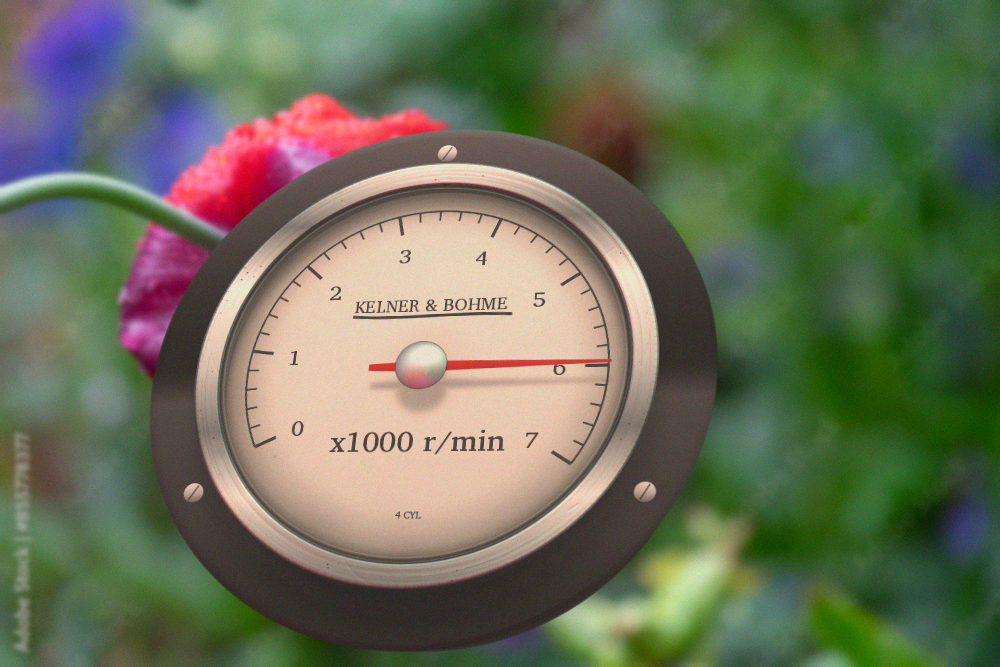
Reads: 6000rpm
